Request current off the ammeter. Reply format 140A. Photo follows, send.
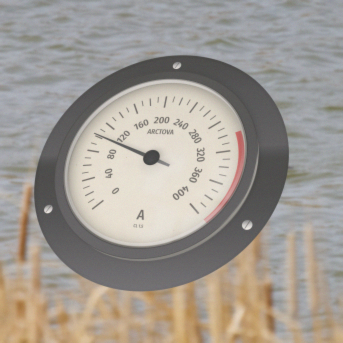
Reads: 100A
